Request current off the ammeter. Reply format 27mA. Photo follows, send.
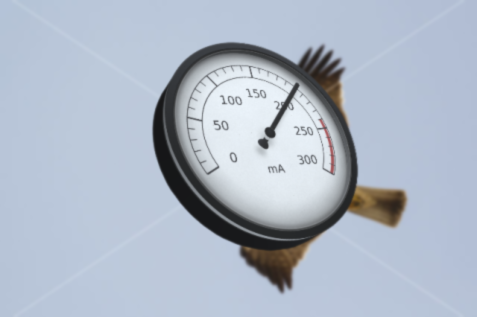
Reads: 200mA
